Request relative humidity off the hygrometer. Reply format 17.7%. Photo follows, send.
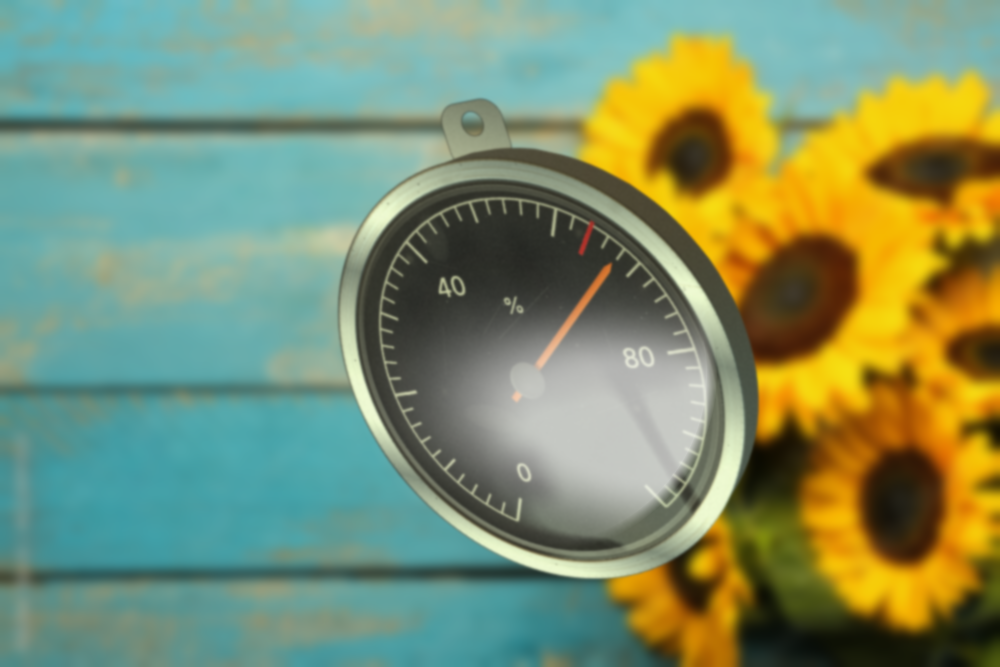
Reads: 68%
